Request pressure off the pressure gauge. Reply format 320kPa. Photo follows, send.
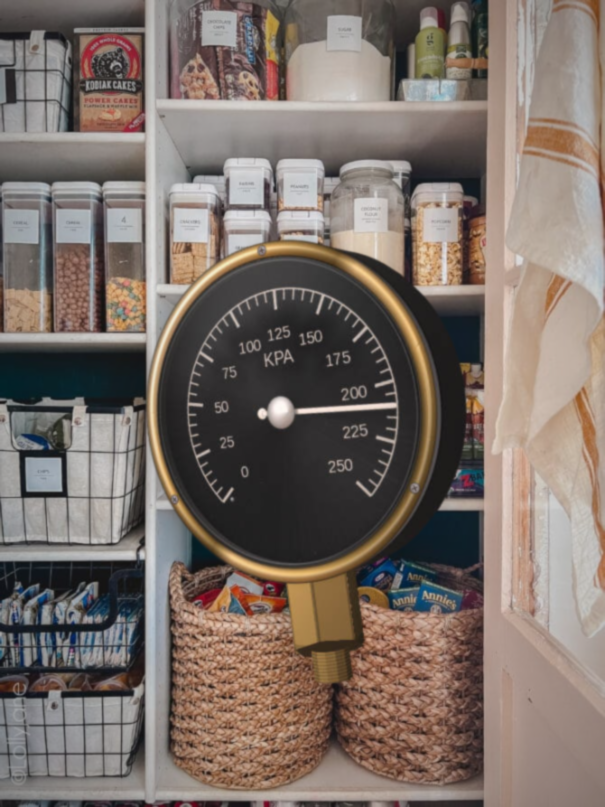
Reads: 210kPa
